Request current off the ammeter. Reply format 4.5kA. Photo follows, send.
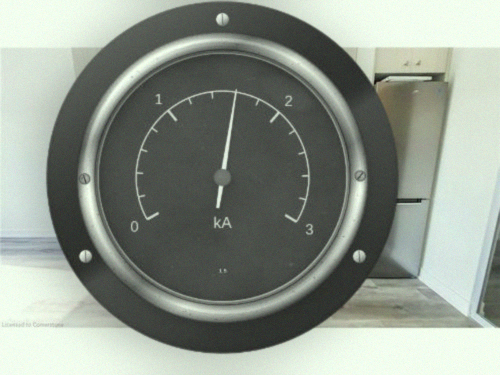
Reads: 1.6kA
